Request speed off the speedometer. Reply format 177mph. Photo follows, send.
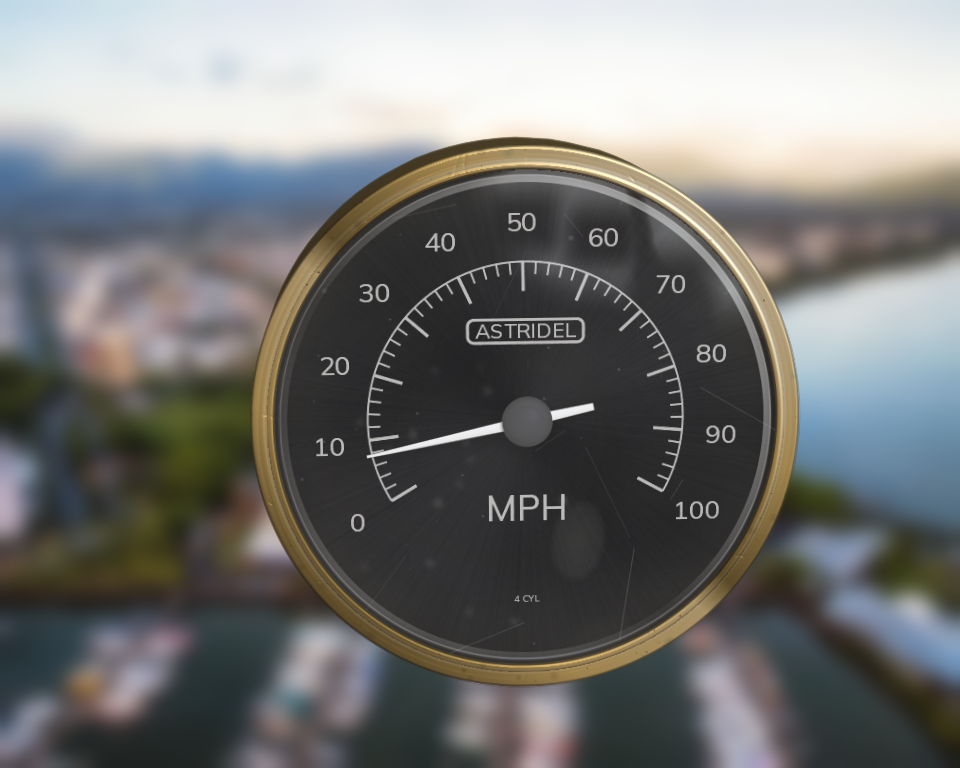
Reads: 8mph
